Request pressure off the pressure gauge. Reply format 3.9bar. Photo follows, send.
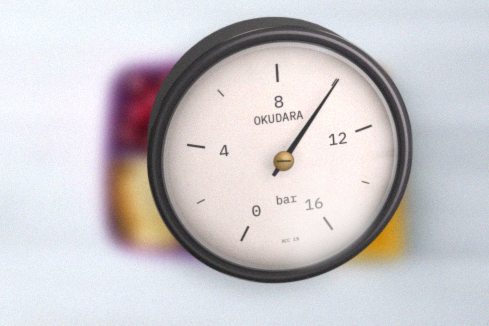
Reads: 10bar
